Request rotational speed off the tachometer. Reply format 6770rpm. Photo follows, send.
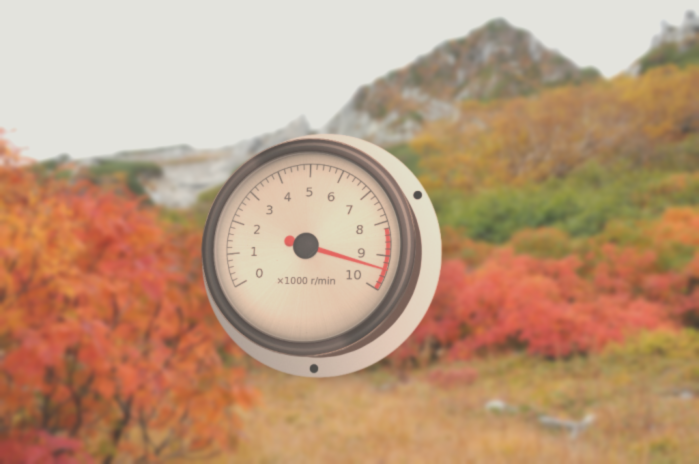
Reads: 9400rpm
